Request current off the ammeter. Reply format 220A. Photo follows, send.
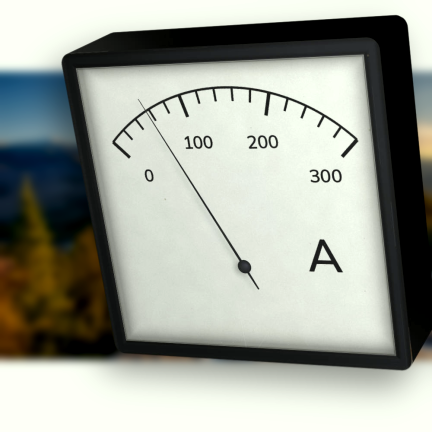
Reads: 60A
